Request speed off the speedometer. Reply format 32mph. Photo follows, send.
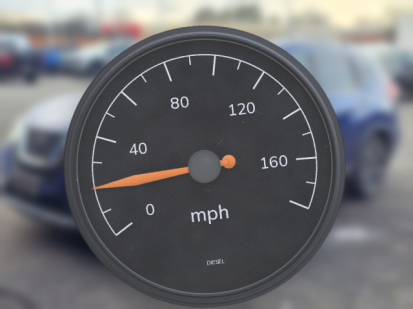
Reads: 20mph
